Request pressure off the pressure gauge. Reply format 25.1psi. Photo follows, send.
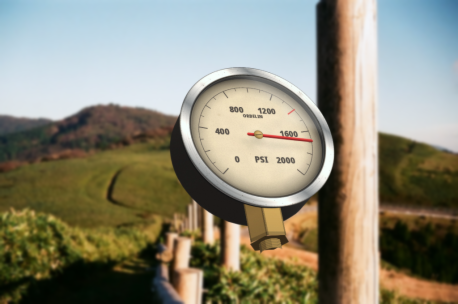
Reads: 1700psi
